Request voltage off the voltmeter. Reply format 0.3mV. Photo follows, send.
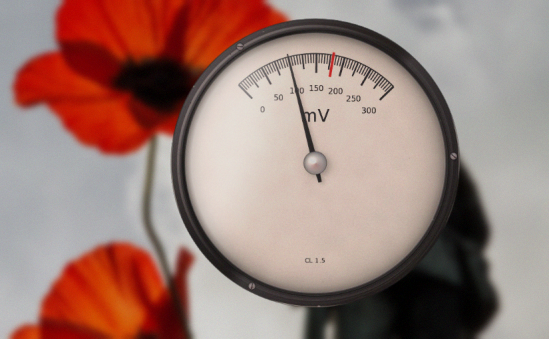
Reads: 100mV
